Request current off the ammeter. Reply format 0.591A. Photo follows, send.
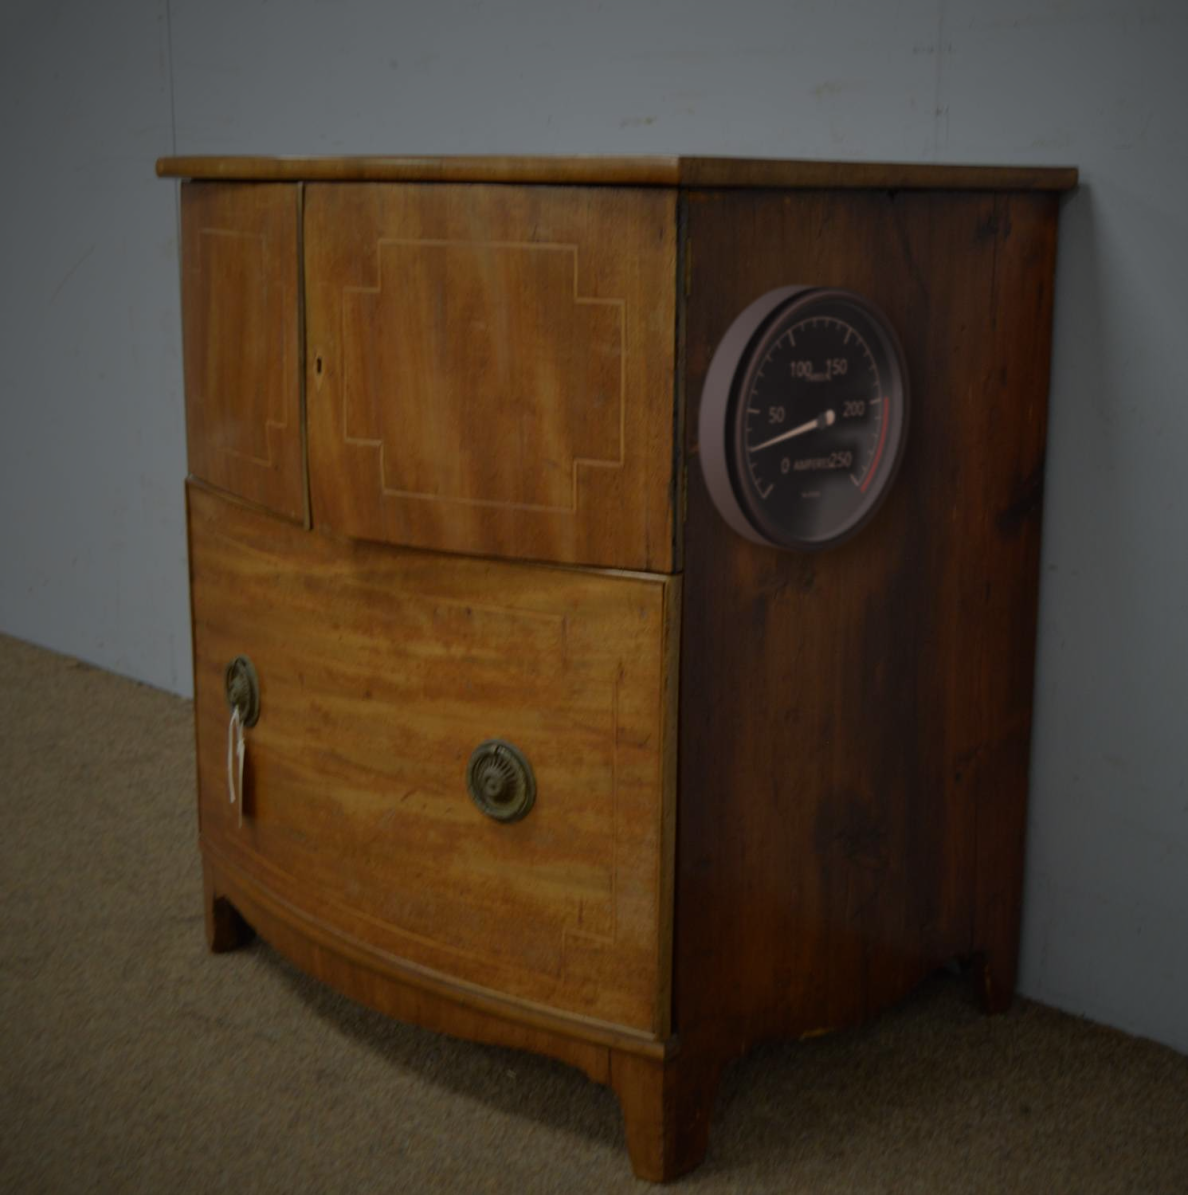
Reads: 30A
